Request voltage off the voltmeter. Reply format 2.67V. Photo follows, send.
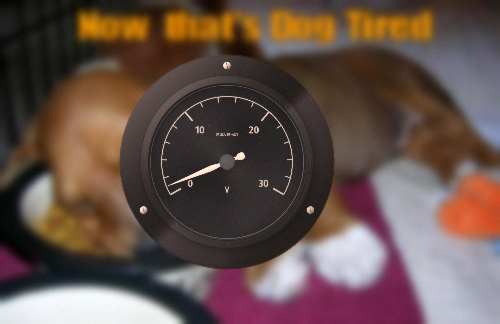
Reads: 1V
